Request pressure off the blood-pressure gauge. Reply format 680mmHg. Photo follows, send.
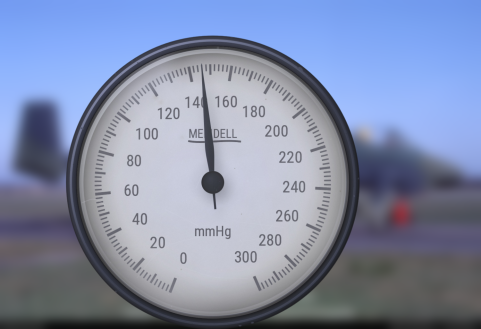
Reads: 146mmHg
